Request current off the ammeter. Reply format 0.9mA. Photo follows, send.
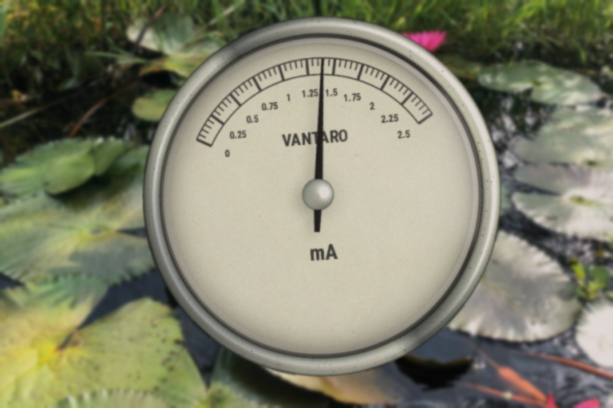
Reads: 1.4mA
